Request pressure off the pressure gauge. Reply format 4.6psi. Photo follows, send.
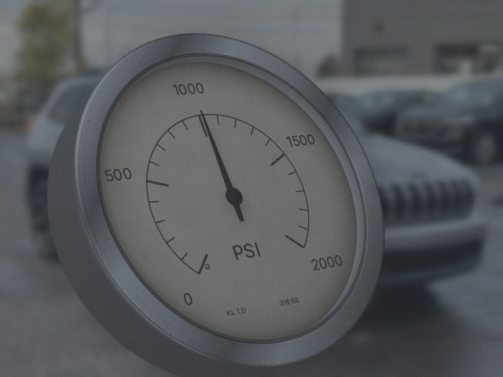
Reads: 1000psi
